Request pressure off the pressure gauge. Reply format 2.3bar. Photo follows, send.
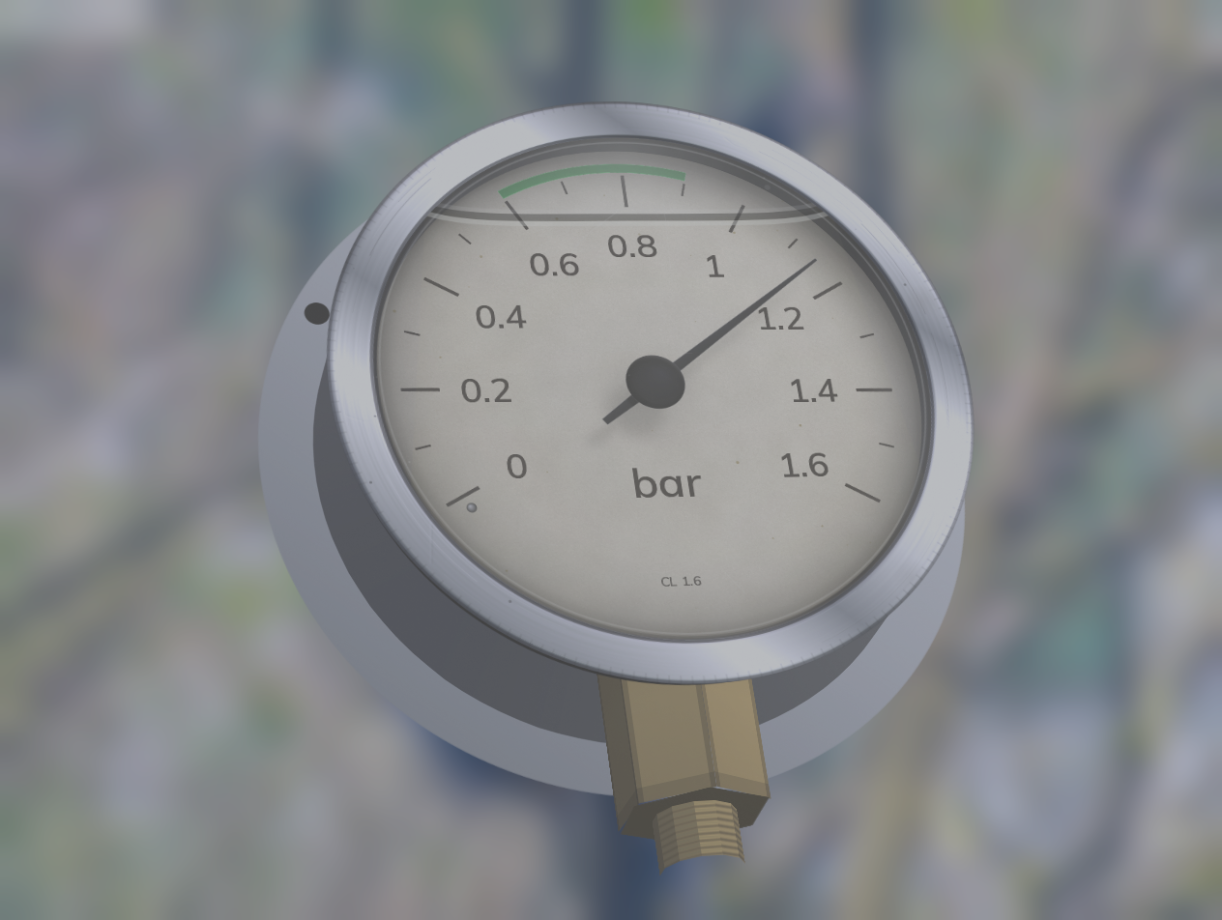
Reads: 1.15bar
